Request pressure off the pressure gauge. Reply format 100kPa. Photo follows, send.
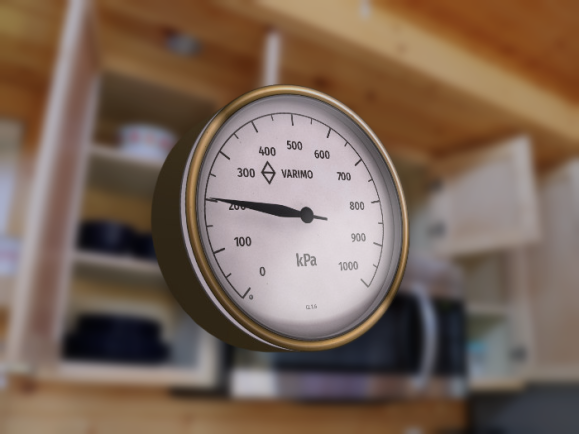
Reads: 200kPa
